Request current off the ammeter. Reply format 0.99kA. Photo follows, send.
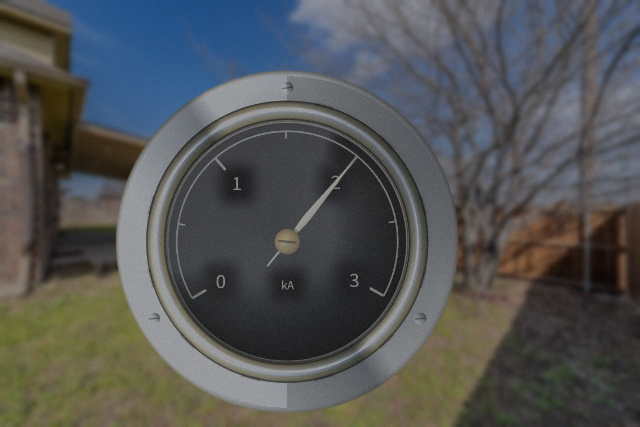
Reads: 2kA
